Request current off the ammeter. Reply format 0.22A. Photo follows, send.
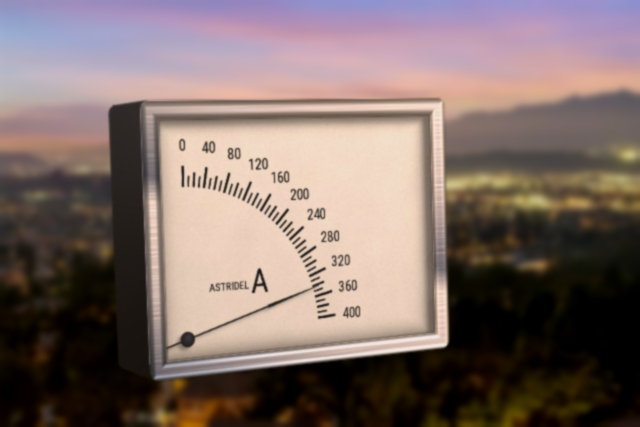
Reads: 340A
